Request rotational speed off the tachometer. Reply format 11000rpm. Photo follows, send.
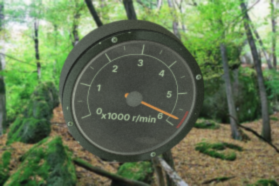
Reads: 5750rpm
